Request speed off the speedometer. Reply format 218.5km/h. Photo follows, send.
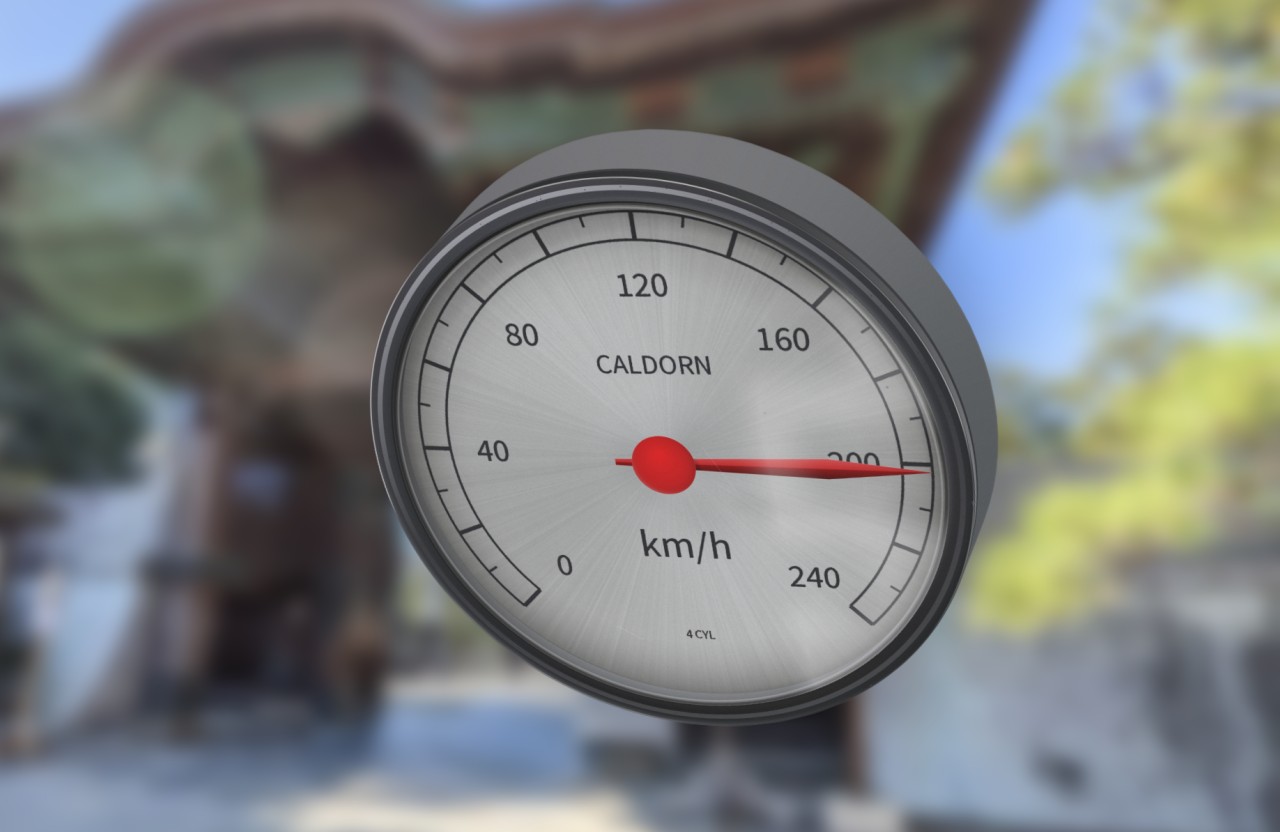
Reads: 200km/h
